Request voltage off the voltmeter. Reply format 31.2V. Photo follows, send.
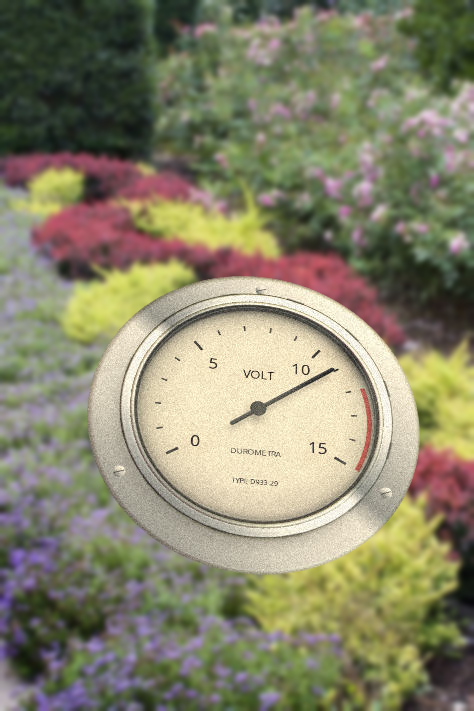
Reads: 11V
